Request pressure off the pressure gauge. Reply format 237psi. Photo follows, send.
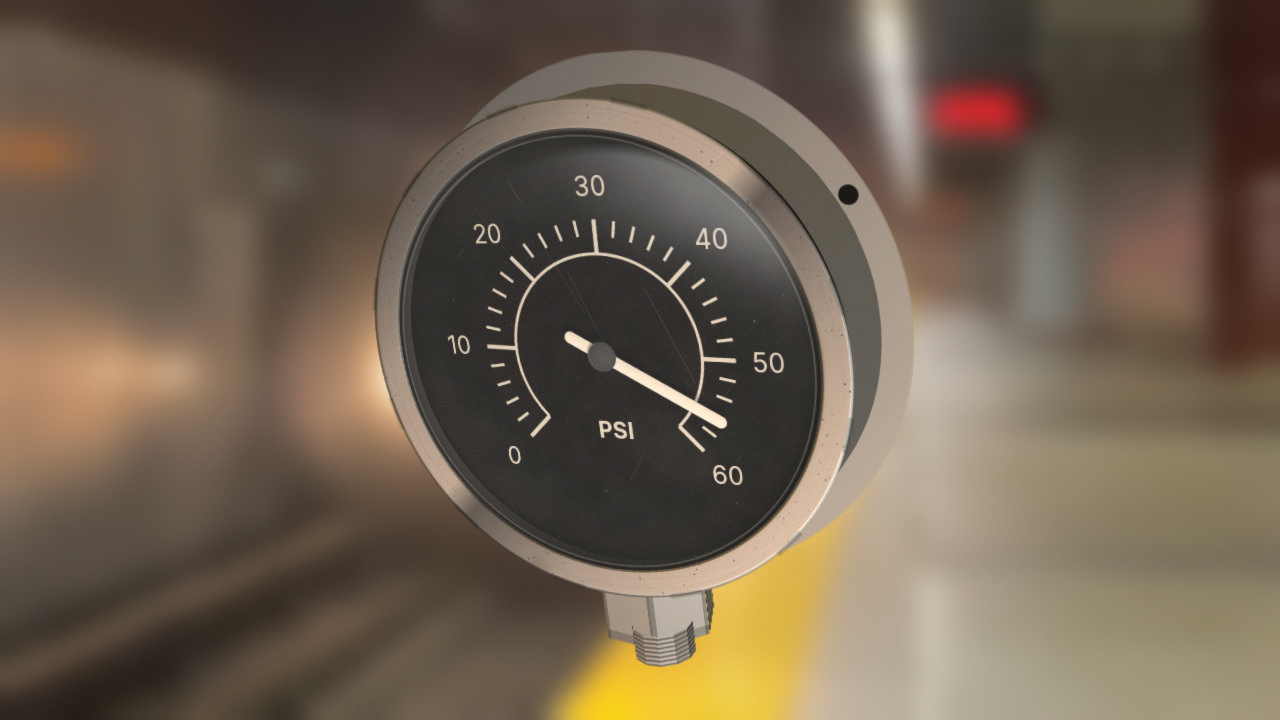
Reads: 56psi
